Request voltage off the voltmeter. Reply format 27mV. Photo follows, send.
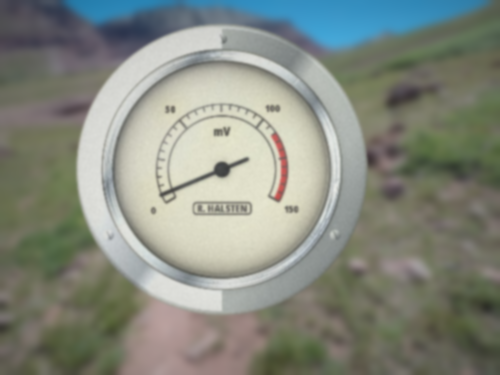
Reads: 5mV
